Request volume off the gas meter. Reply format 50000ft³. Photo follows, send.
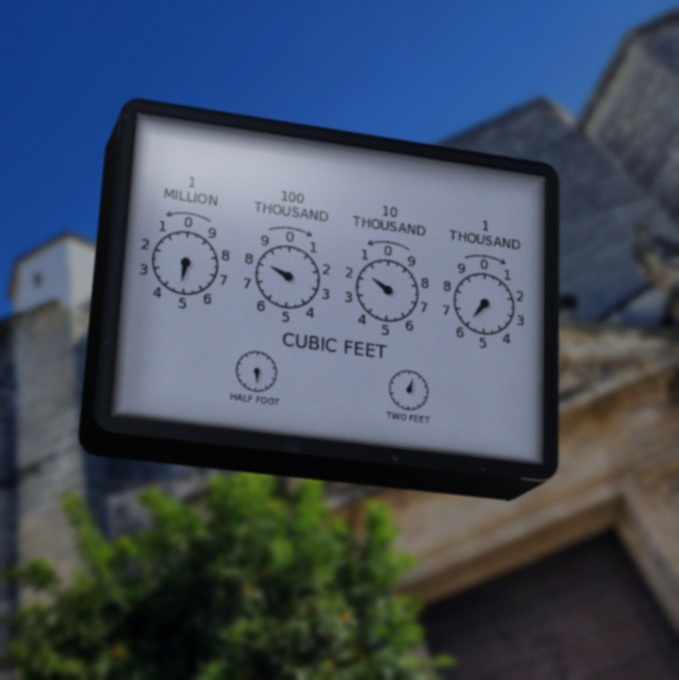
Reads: 481600ft³
